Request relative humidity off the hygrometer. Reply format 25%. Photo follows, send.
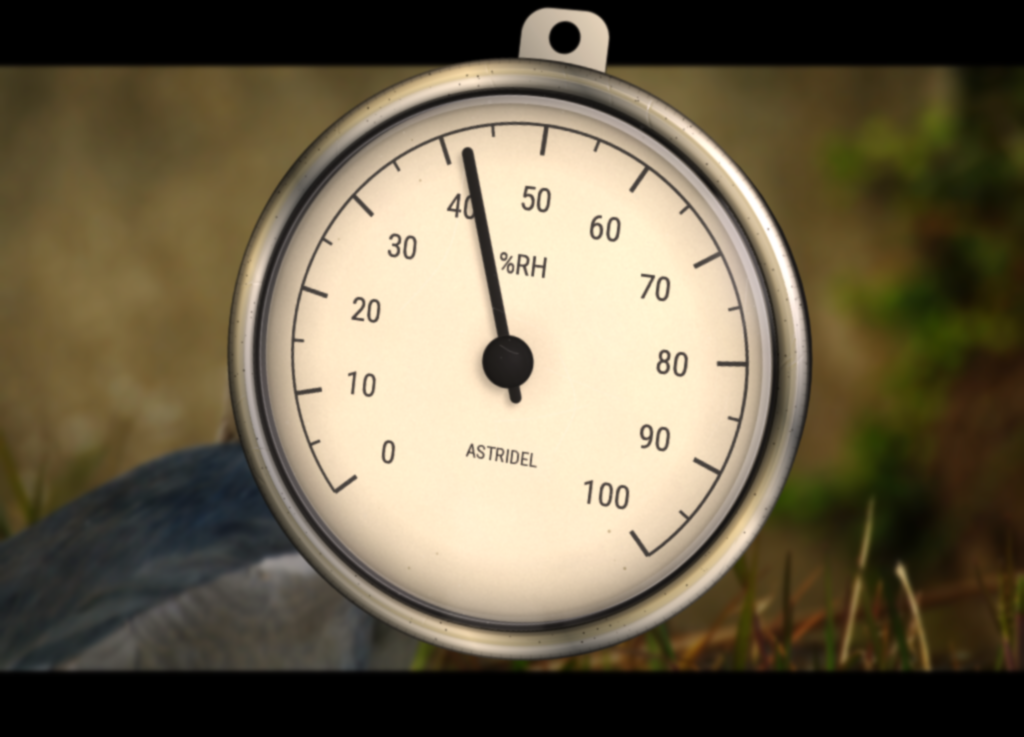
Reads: 42.5%
